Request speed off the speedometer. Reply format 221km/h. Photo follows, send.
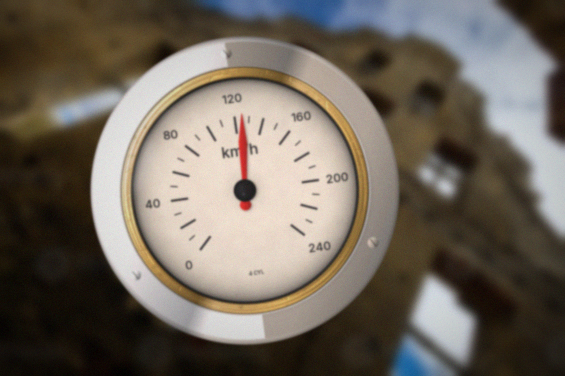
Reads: 125km/h
